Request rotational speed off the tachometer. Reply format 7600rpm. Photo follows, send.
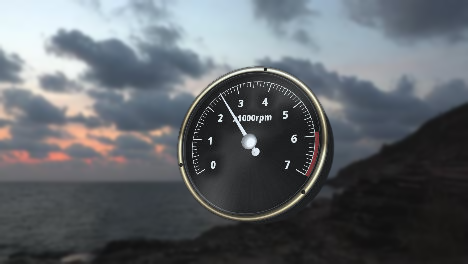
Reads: 2500rpm
